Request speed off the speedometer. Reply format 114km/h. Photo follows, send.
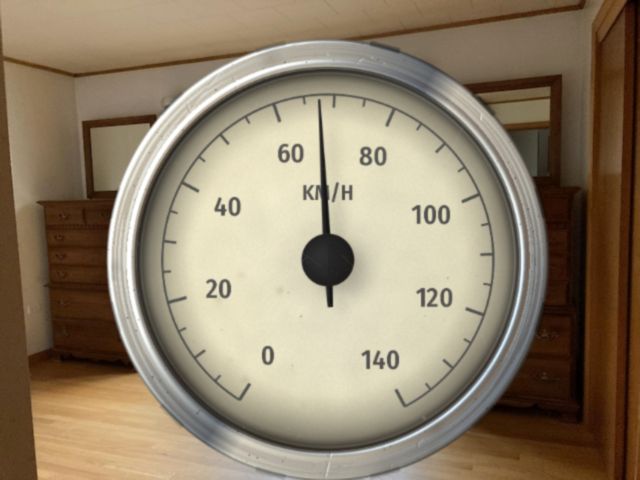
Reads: 67.5km/h
